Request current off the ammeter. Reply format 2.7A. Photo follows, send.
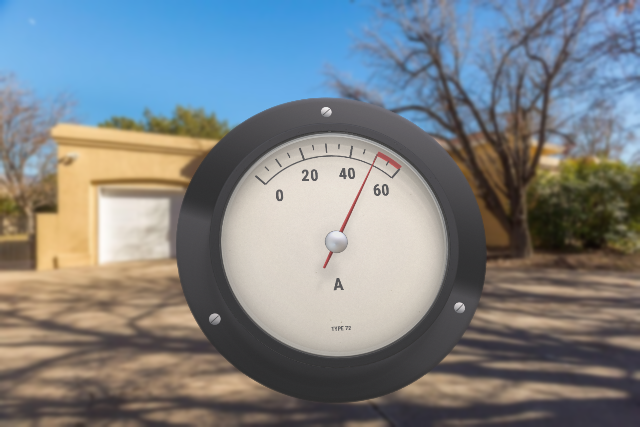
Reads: 50A
